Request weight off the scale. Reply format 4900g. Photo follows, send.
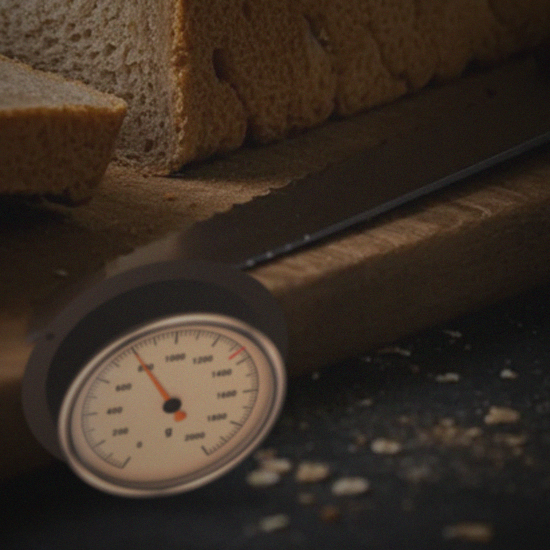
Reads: 800g
